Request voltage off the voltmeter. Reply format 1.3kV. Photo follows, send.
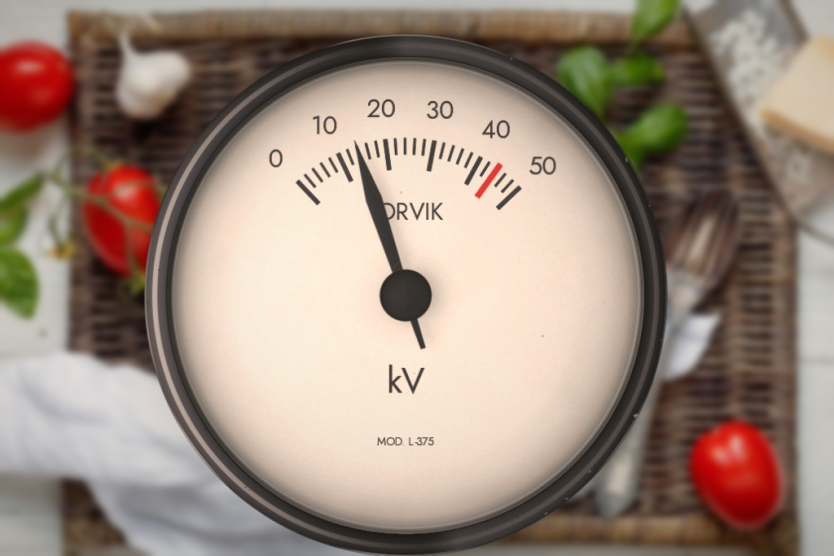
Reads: 14kV
